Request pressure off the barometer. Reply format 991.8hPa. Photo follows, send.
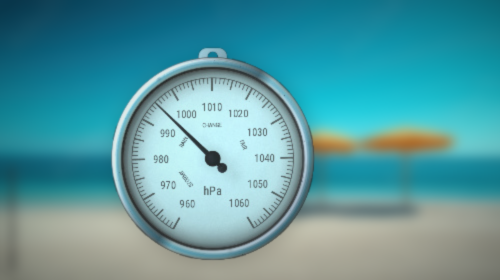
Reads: 995hPa
